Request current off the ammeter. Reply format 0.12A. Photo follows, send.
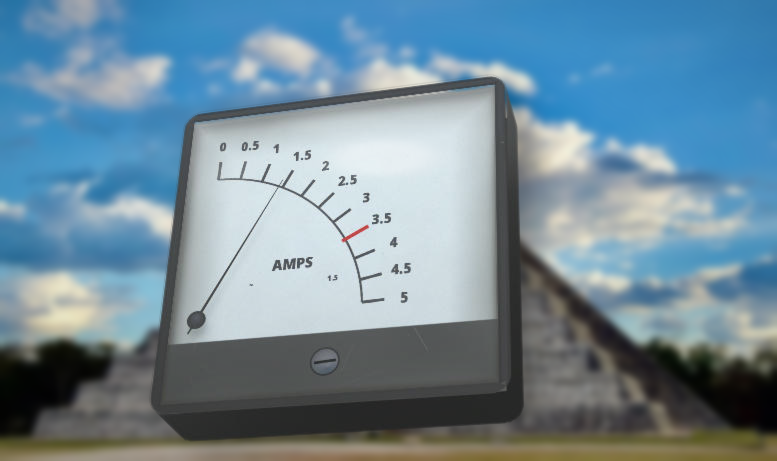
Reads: 1.5A
